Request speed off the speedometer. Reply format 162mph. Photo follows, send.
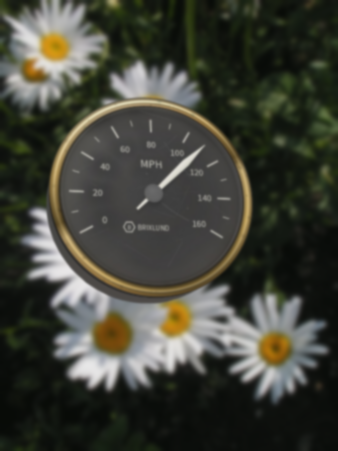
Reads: 110mph
